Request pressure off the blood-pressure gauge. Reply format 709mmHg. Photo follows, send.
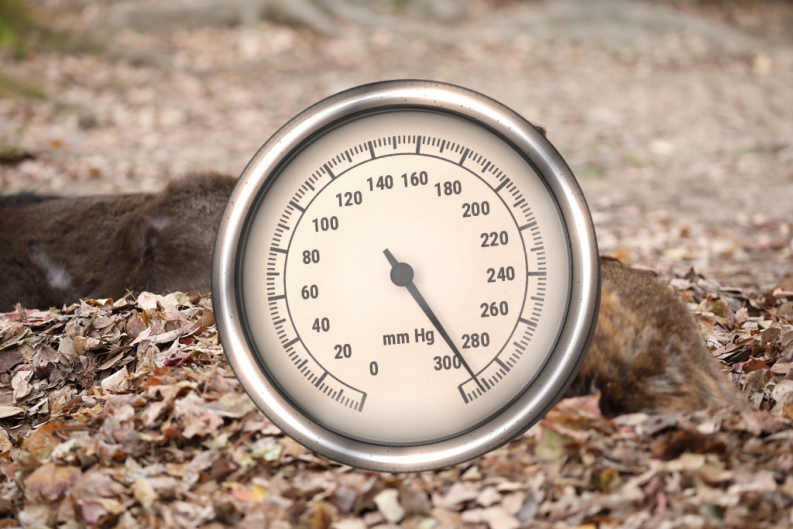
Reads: 292mmHg
